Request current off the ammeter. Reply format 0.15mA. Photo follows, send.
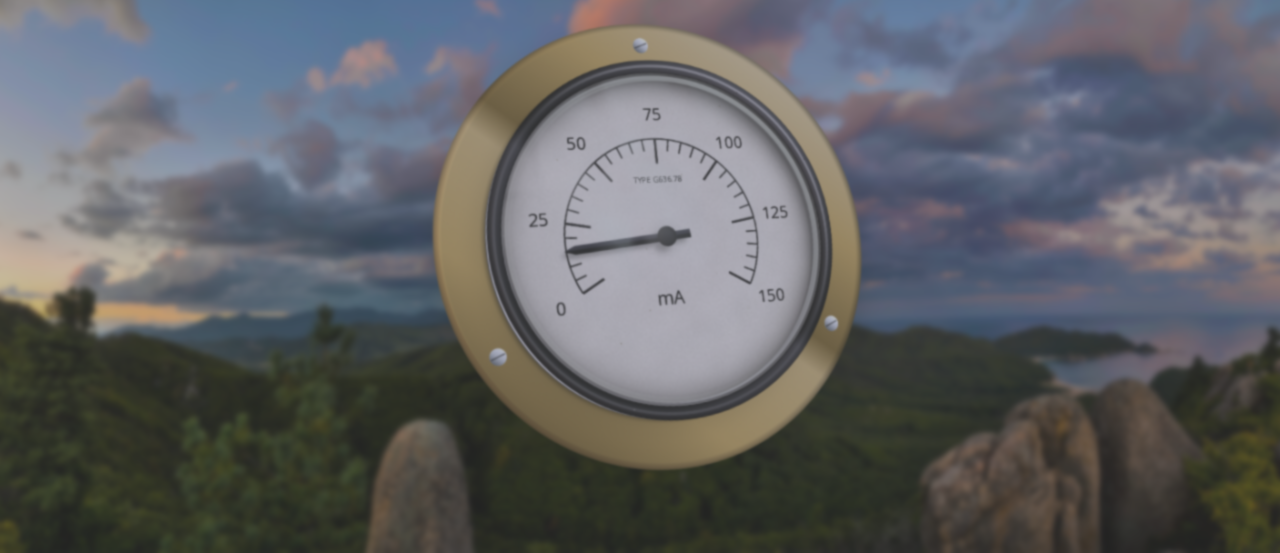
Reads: 15mA
